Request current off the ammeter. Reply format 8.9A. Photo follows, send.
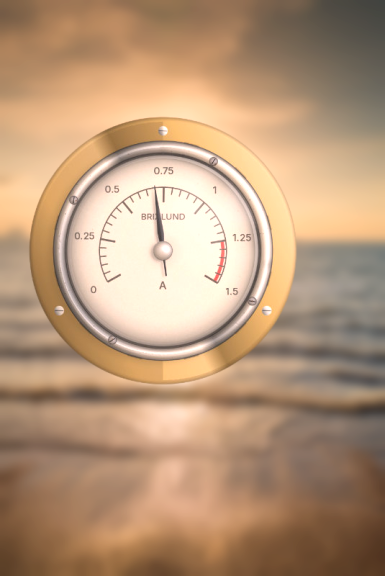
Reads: 0.7A
